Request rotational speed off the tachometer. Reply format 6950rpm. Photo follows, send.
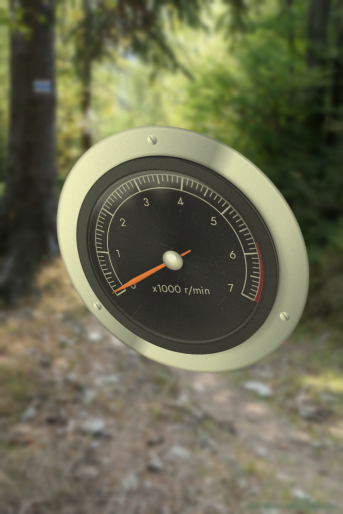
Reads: 100rpm
